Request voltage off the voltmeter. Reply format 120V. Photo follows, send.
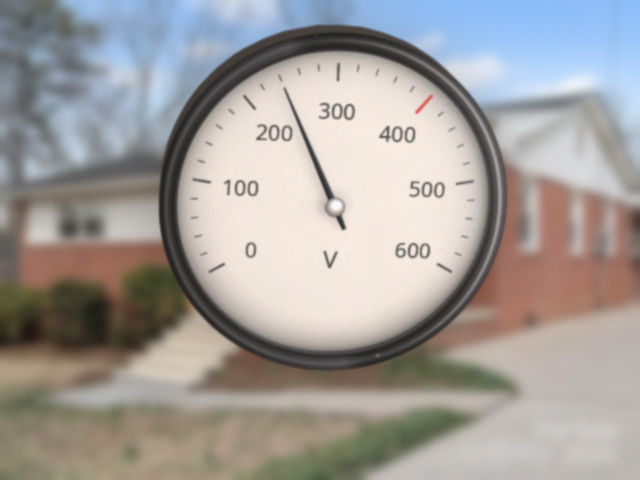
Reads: 240V
